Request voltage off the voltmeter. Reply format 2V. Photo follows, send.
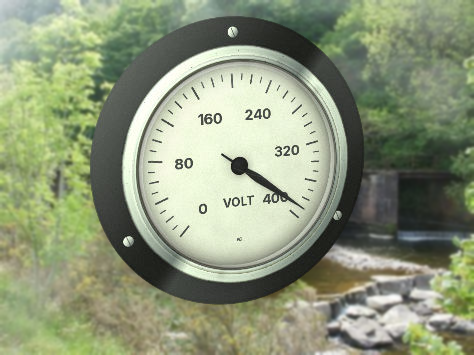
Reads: 390V
